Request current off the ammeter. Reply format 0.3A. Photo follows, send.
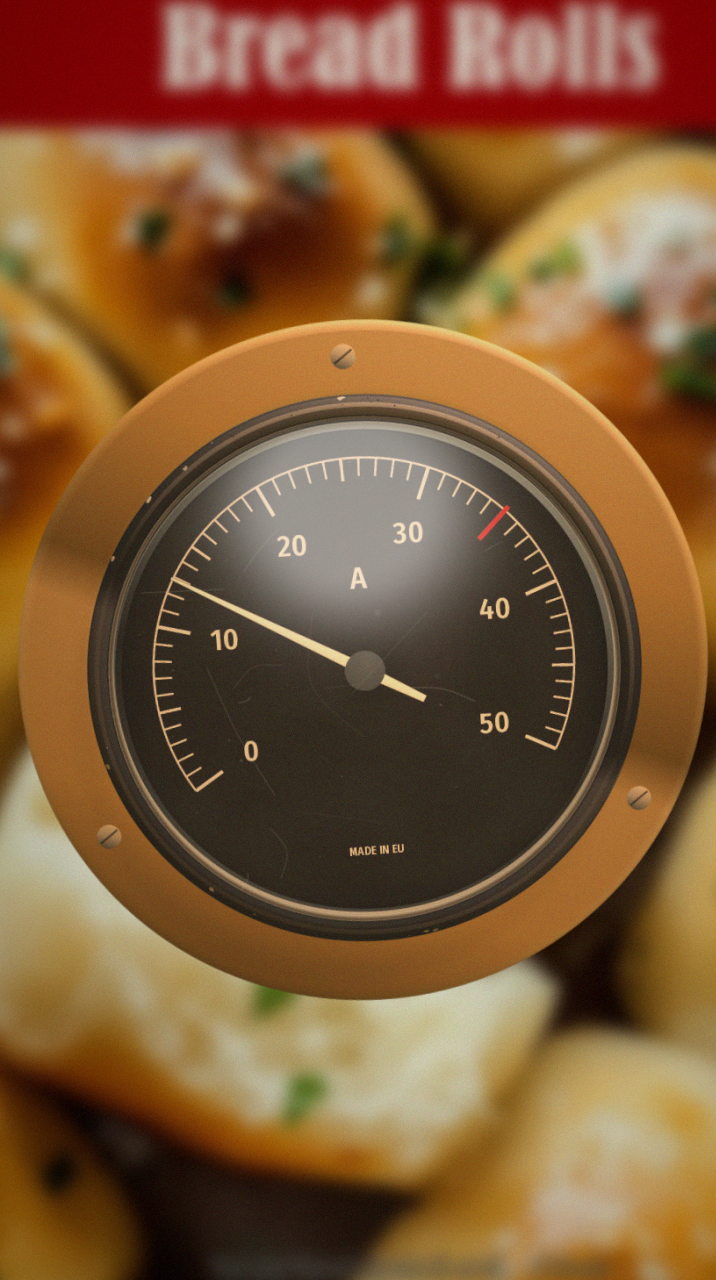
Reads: 13A
